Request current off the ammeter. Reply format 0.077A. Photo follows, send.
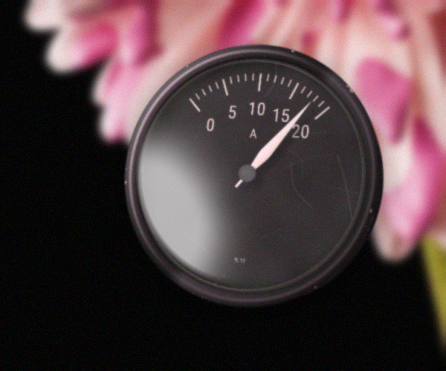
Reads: 18A
